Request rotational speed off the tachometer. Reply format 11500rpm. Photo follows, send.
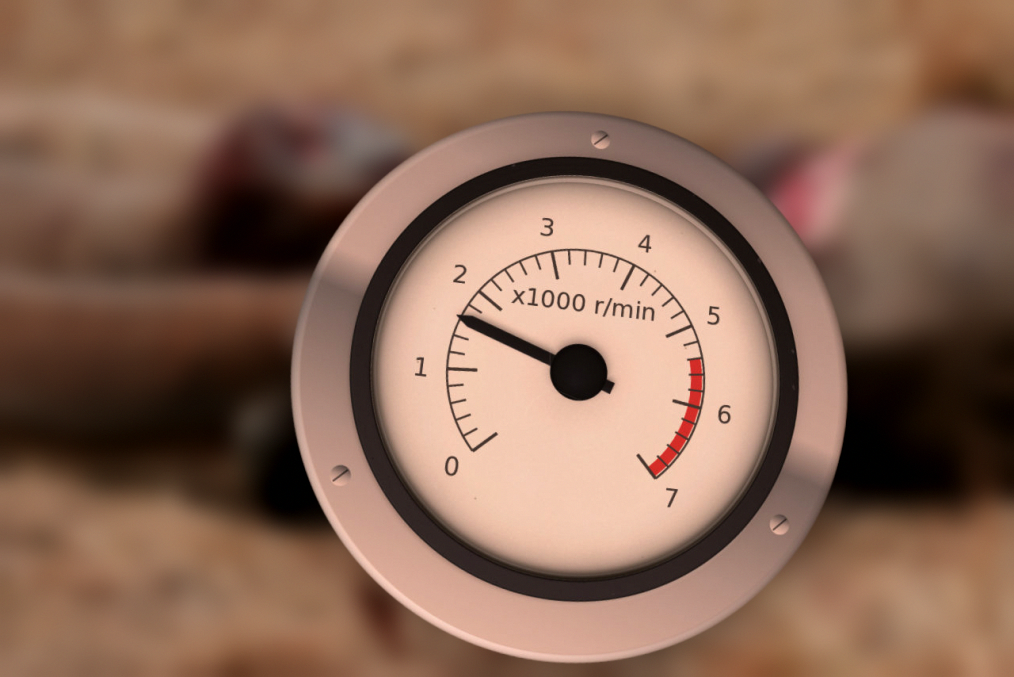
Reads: 1600rpm
